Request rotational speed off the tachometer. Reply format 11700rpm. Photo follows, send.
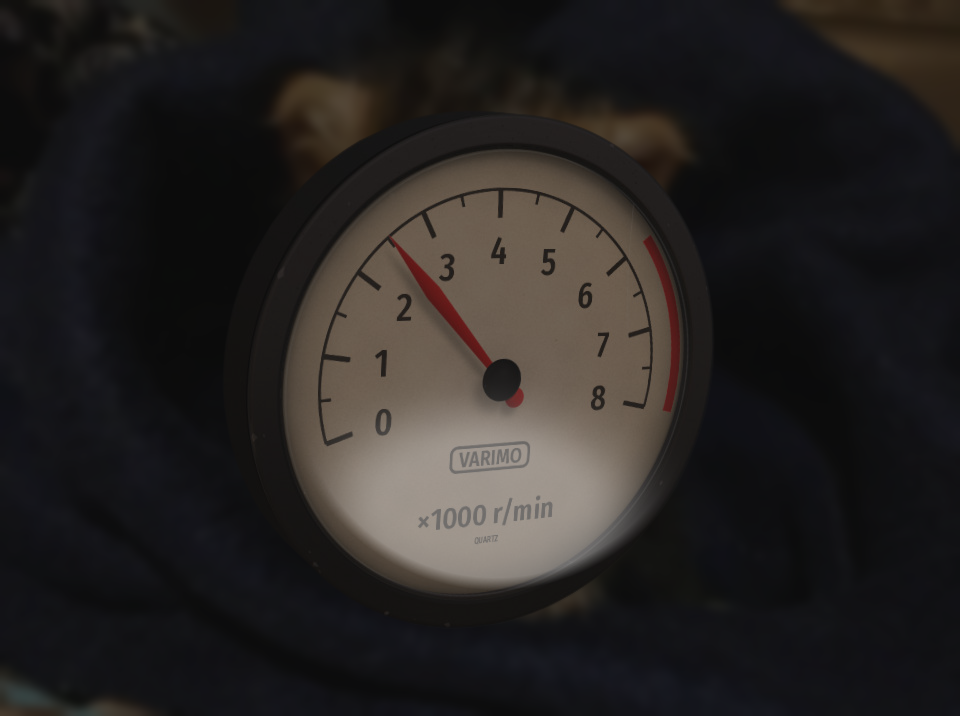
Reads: 2500rpm
